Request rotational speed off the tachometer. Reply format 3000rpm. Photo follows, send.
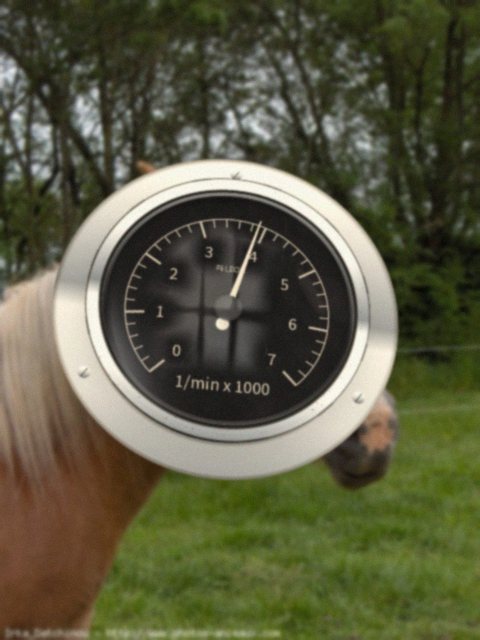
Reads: 3900rpm
